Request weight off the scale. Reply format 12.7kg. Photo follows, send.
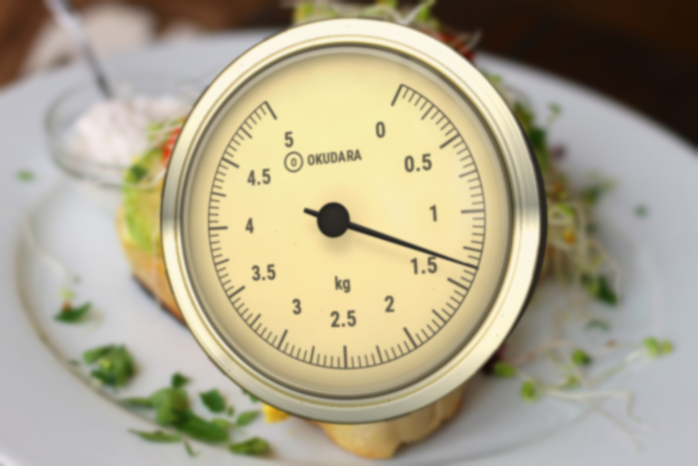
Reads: 1.35kg
